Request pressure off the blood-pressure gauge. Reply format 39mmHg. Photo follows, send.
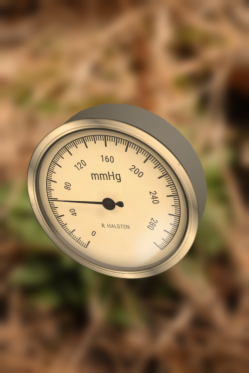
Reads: 60mmHg
